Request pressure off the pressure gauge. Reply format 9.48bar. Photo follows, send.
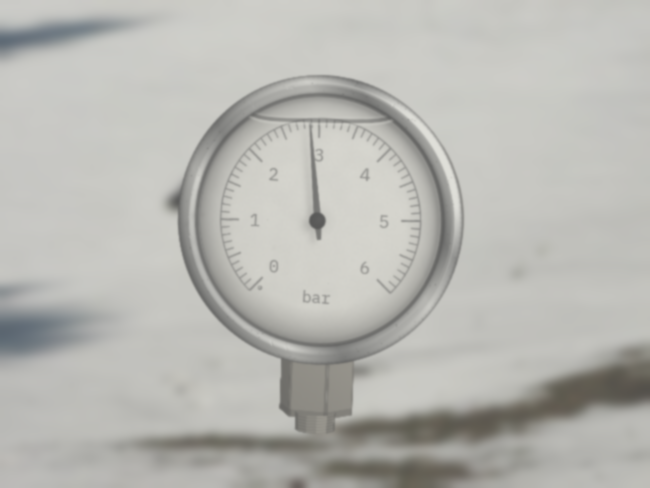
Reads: 2.9bar
